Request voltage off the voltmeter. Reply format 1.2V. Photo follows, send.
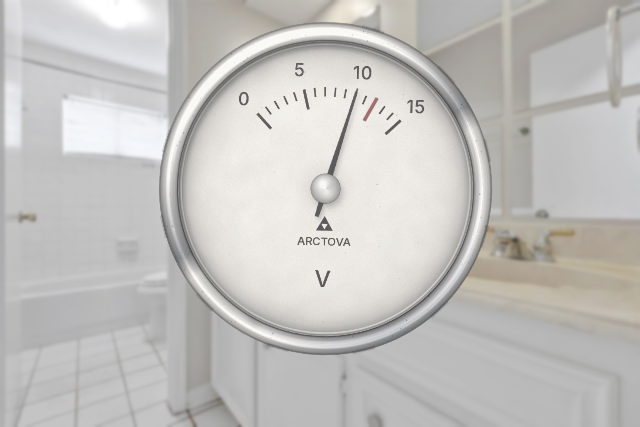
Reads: 10V
